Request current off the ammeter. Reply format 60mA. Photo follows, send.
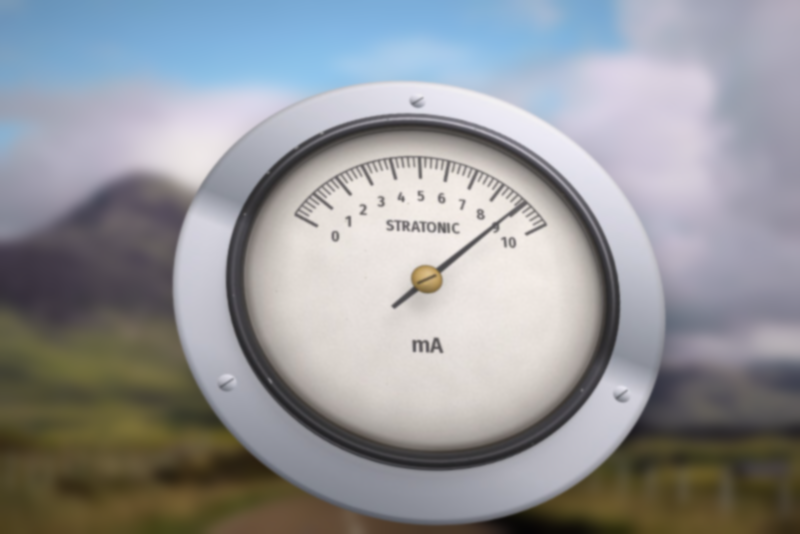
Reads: 9mA
